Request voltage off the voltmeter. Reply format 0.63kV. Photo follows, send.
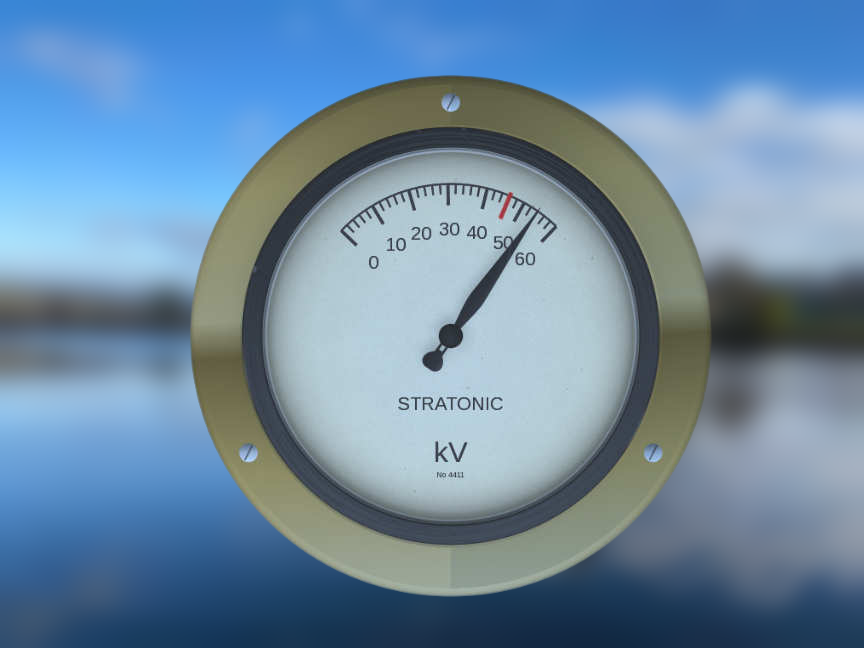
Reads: 54kV
